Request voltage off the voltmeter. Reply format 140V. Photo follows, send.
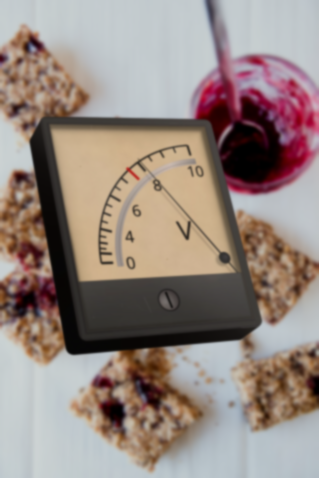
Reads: 8V
